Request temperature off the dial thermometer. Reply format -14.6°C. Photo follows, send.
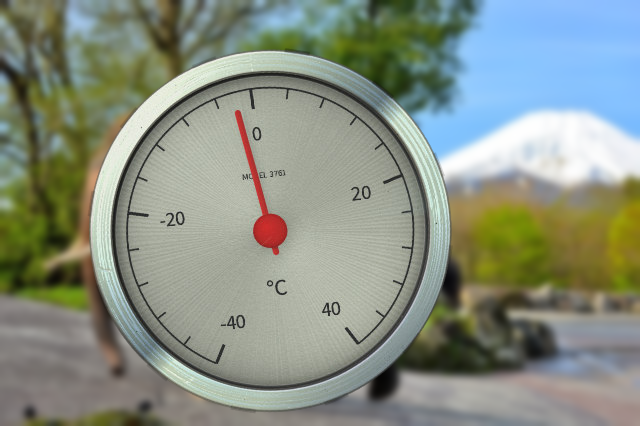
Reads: -2°C
